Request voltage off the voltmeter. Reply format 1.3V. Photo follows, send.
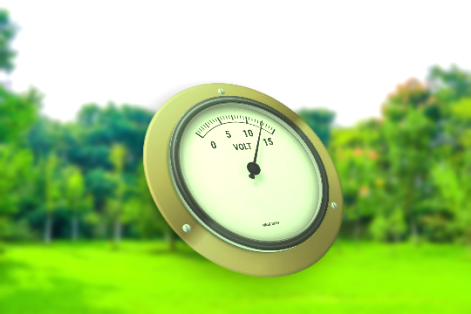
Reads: 12.5V
